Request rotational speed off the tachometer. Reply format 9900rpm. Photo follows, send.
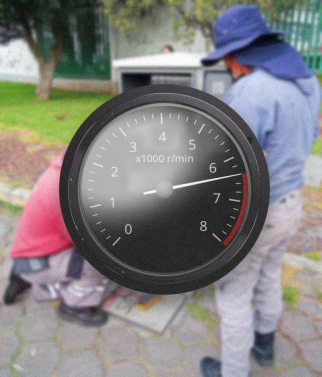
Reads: 6400rpm
